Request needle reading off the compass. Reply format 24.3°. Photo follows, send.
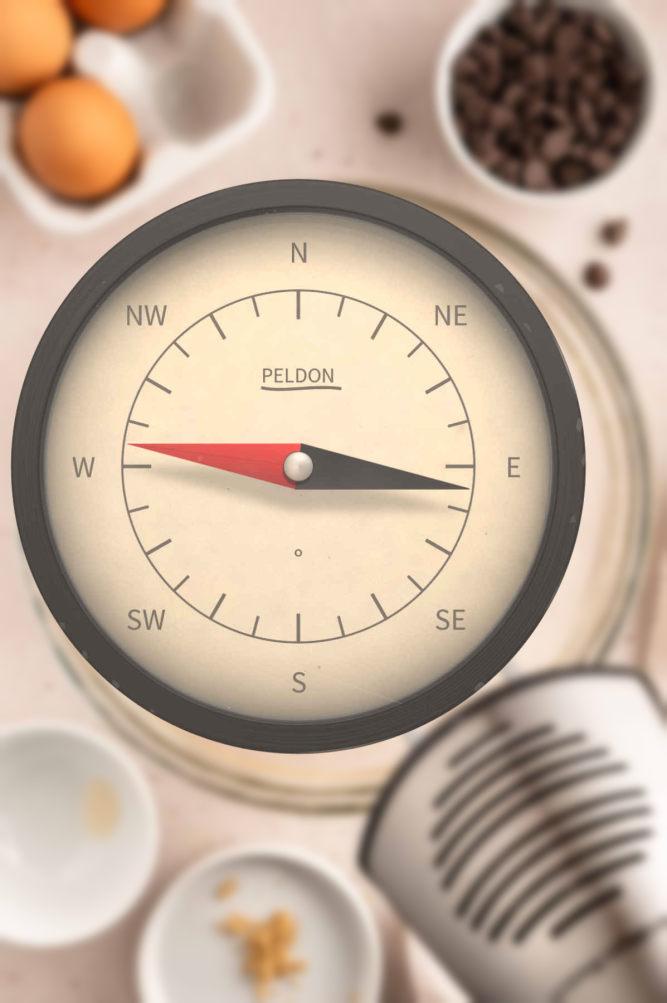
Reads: 277.5°
